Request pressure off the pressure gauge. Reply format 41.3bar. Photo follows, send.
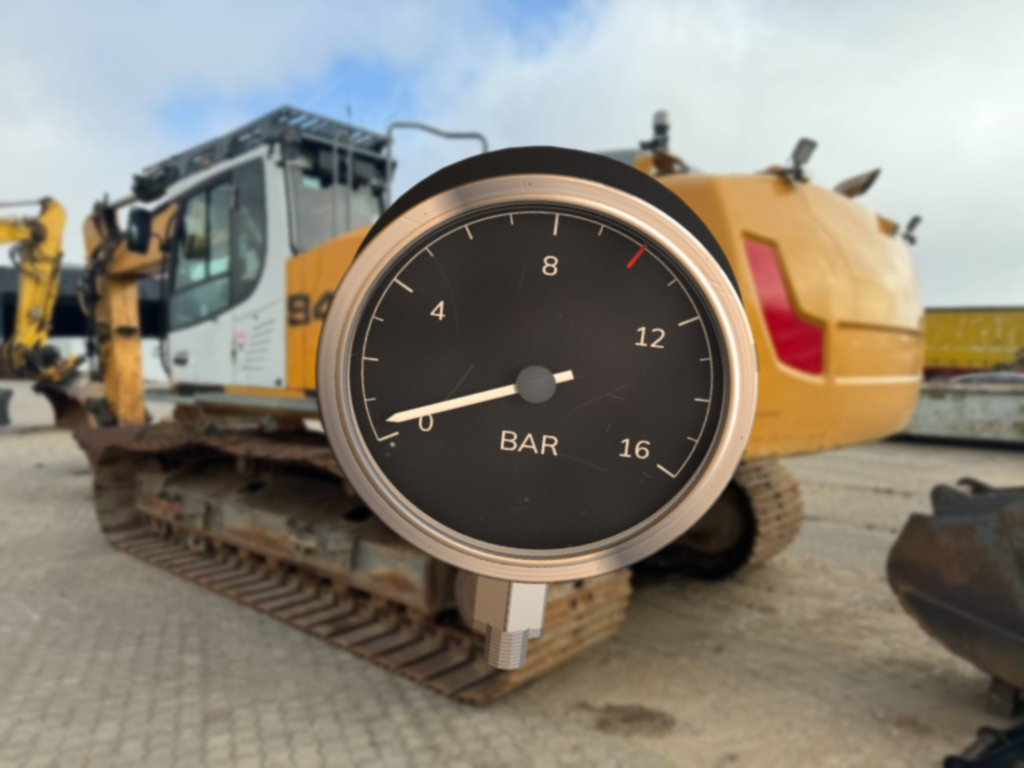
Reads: 0.5bar
